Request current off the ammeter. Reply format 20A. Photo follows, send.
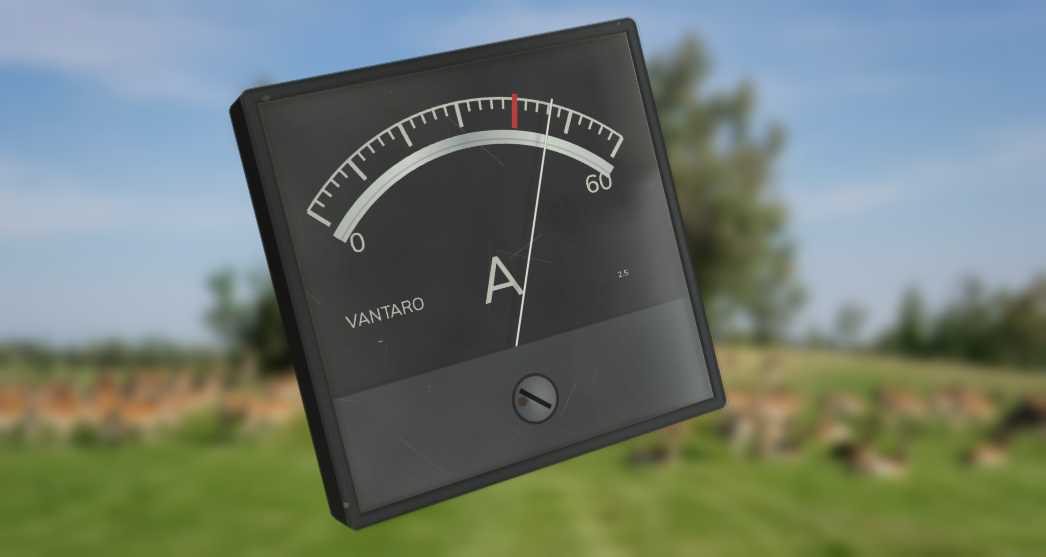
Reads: 46A
